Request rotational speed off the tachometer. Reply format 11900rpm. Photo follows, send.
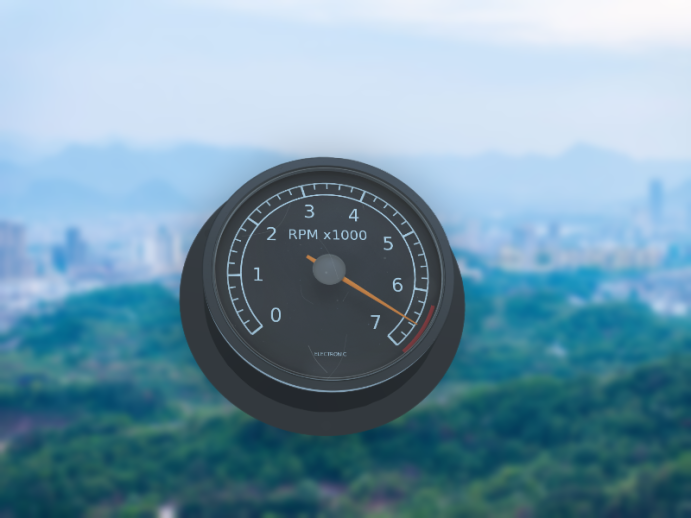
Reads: 6600rpm
